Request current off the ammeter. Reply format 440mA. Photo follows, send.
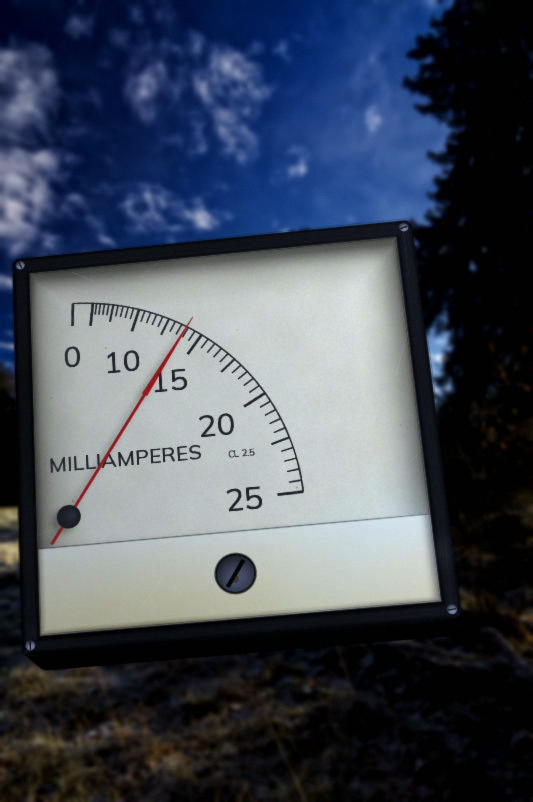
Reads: 14mA
